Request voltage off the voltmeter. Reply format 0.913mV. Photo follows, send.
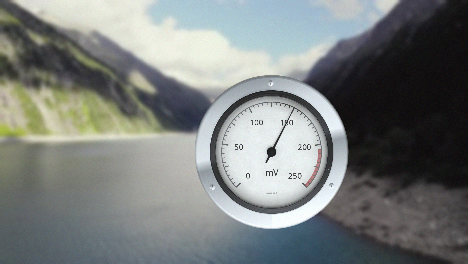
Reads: 150mV
